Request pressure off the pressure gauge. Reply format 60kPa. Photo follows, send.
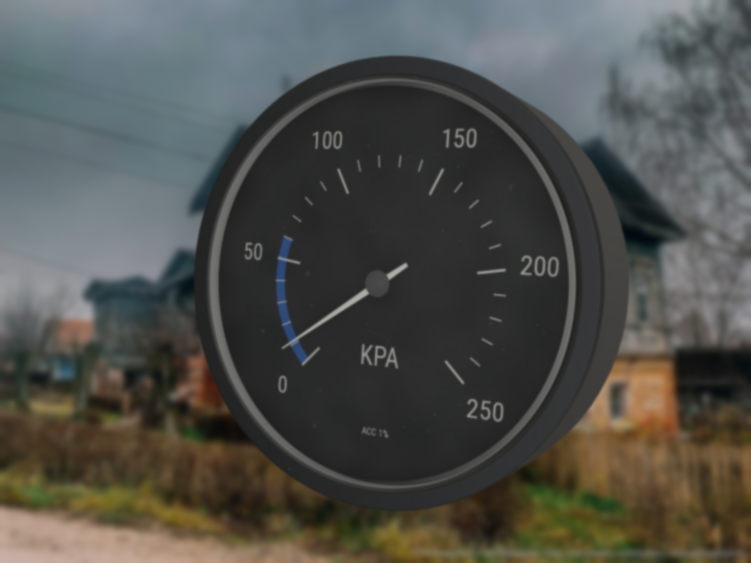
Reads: 10kPa
